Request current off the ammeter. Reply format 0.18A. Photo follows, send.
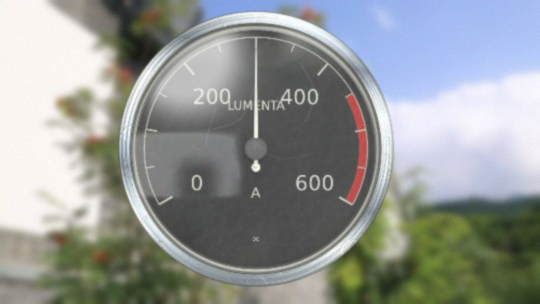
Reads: 300A
